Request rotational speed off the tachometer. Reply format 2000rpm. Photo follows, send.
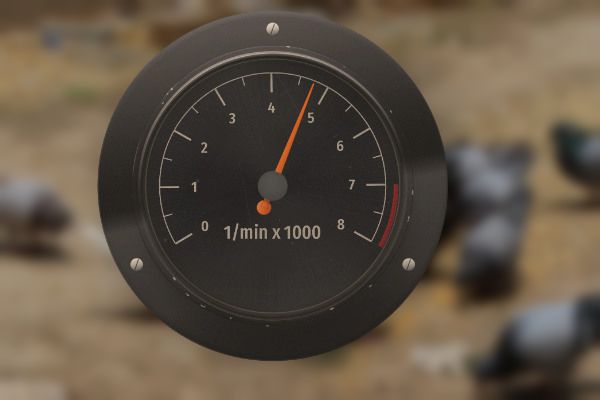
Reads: 4750rpm
